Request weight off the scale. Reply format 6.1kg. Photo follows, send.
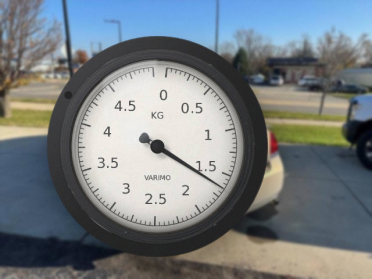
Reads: 1.65kg
